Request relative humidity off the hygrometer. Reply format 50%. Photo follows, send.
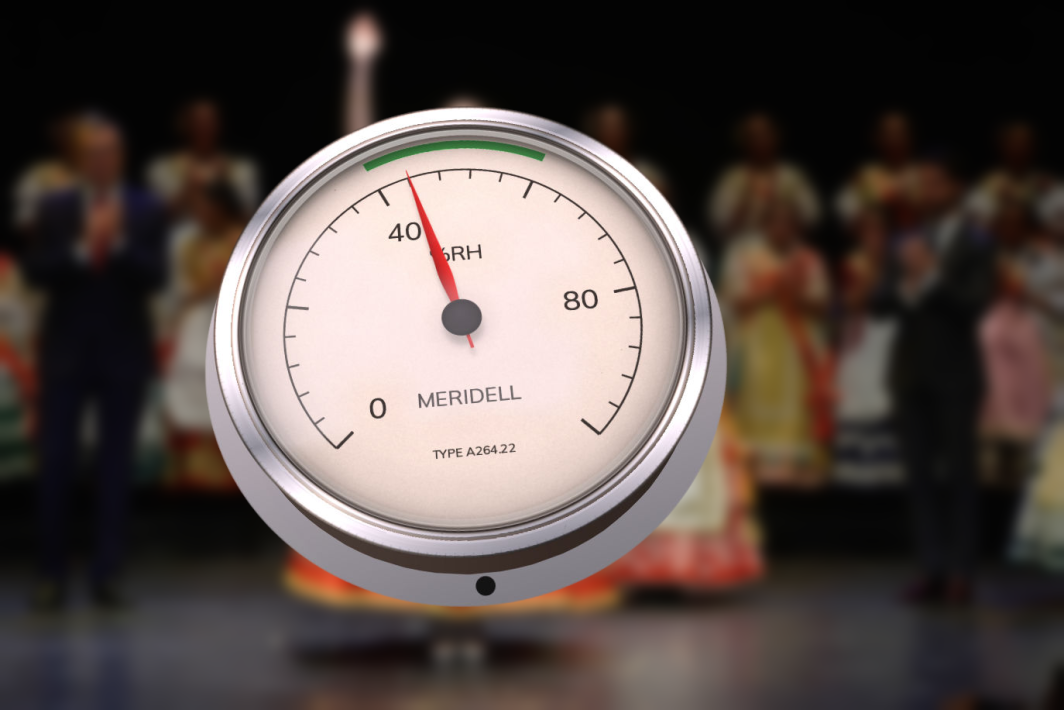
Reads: 44%
